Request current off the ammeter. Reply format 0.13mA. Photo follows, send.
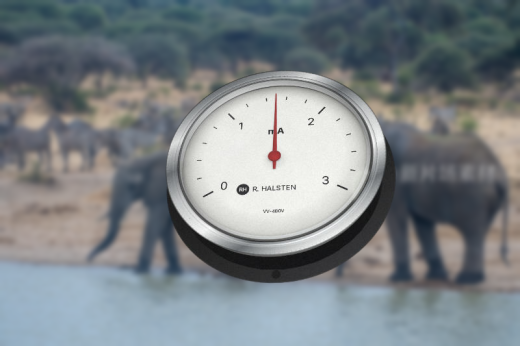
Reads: 1.5mA
